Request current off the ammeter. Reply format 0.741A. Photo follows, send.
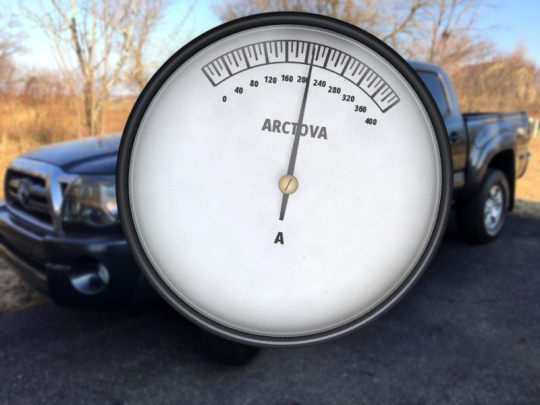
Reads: 210A
